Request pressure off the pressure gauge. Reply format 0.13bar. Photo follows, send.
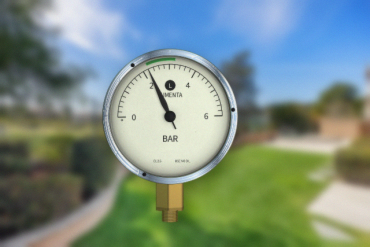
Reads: 2.2bar
